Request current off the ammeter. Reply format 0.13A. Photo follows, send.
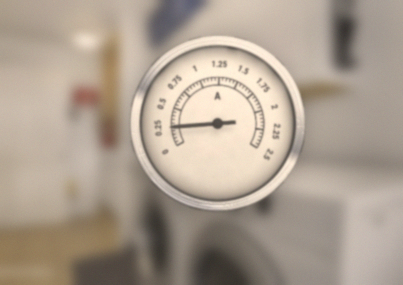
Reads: 0.25A
